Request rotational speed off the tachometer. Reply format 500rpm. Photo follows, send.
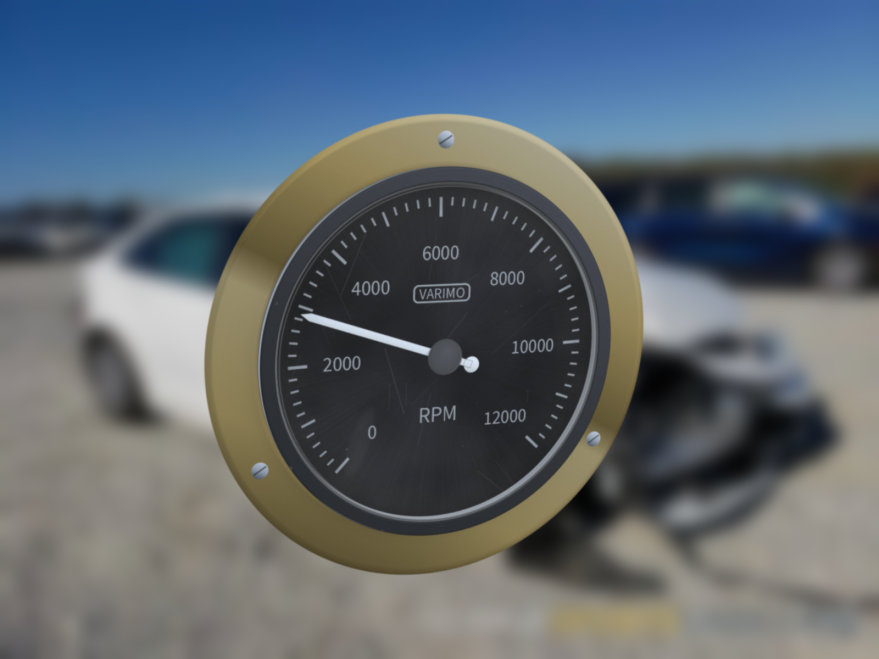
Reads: 2900rpm
